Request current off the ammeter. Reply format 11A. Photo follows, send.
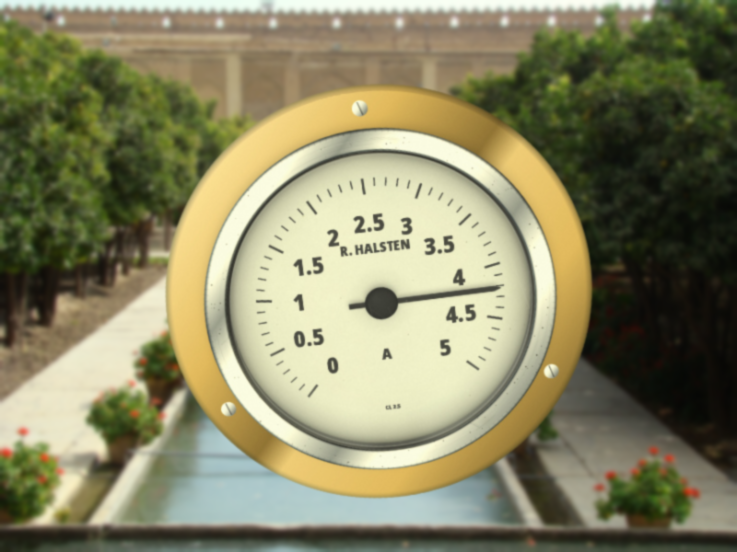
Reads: 4.2A
